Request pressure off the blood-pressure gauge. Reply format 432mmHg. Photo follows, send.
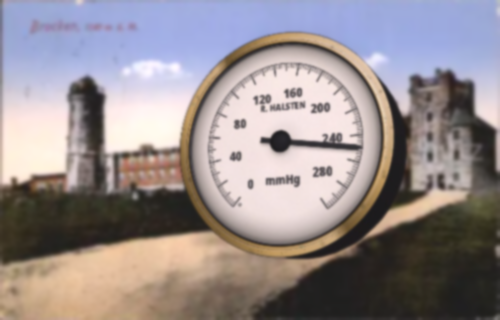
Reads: 250mmHg
